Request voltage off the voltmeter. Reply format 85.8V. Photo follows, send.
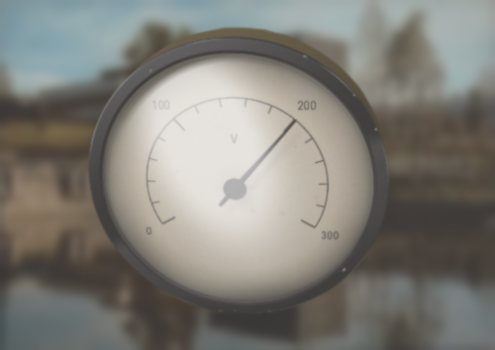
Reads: 200V
